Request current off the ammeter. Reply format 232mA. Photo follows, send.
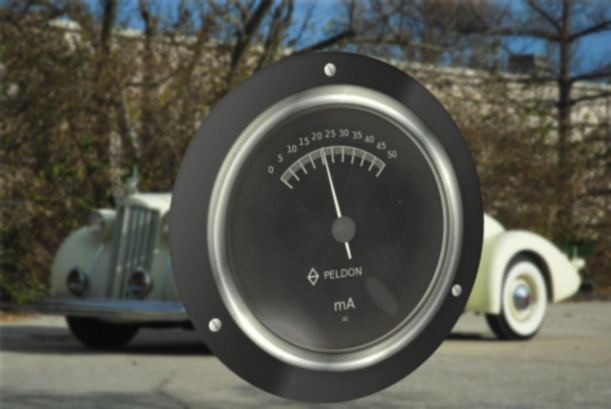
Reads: 20mA
